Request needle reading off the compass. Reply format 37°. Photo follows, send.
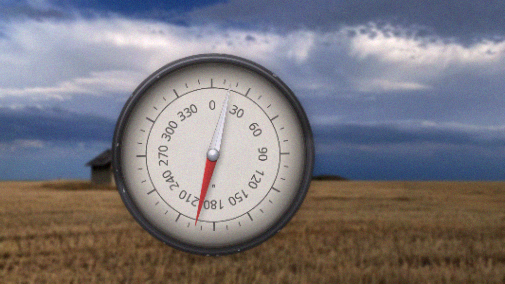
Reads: 195°
